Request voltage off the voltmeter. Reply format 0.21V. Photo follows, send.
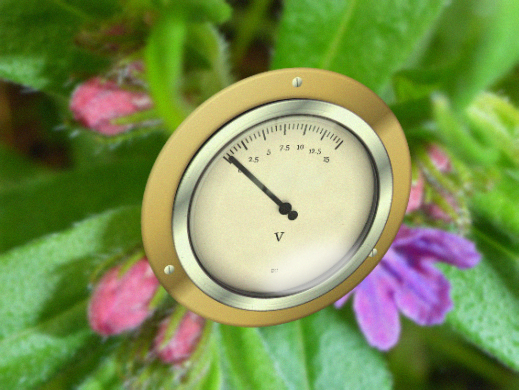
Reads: 0.5V
